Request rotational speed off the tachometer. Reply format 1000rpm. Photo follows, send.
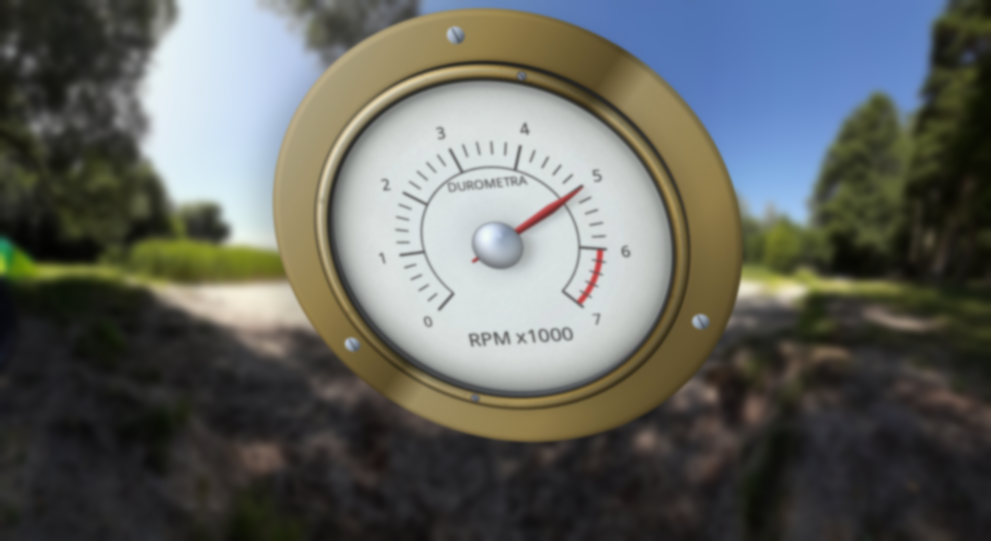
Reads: 5000rpm
